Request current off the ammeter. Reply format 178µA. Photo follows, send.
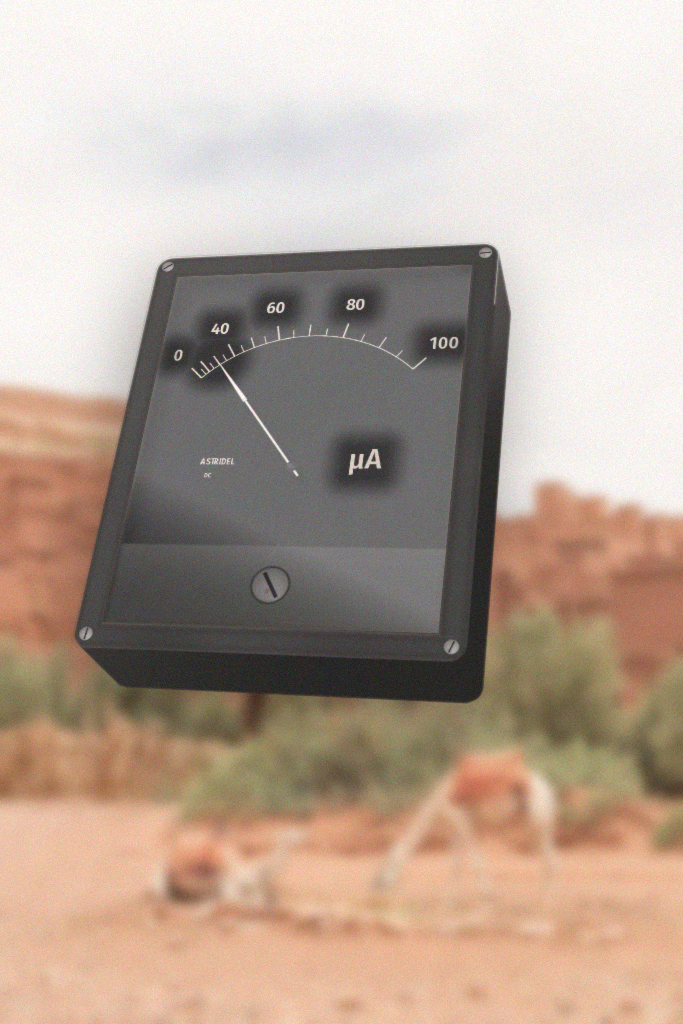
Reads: 30µA
